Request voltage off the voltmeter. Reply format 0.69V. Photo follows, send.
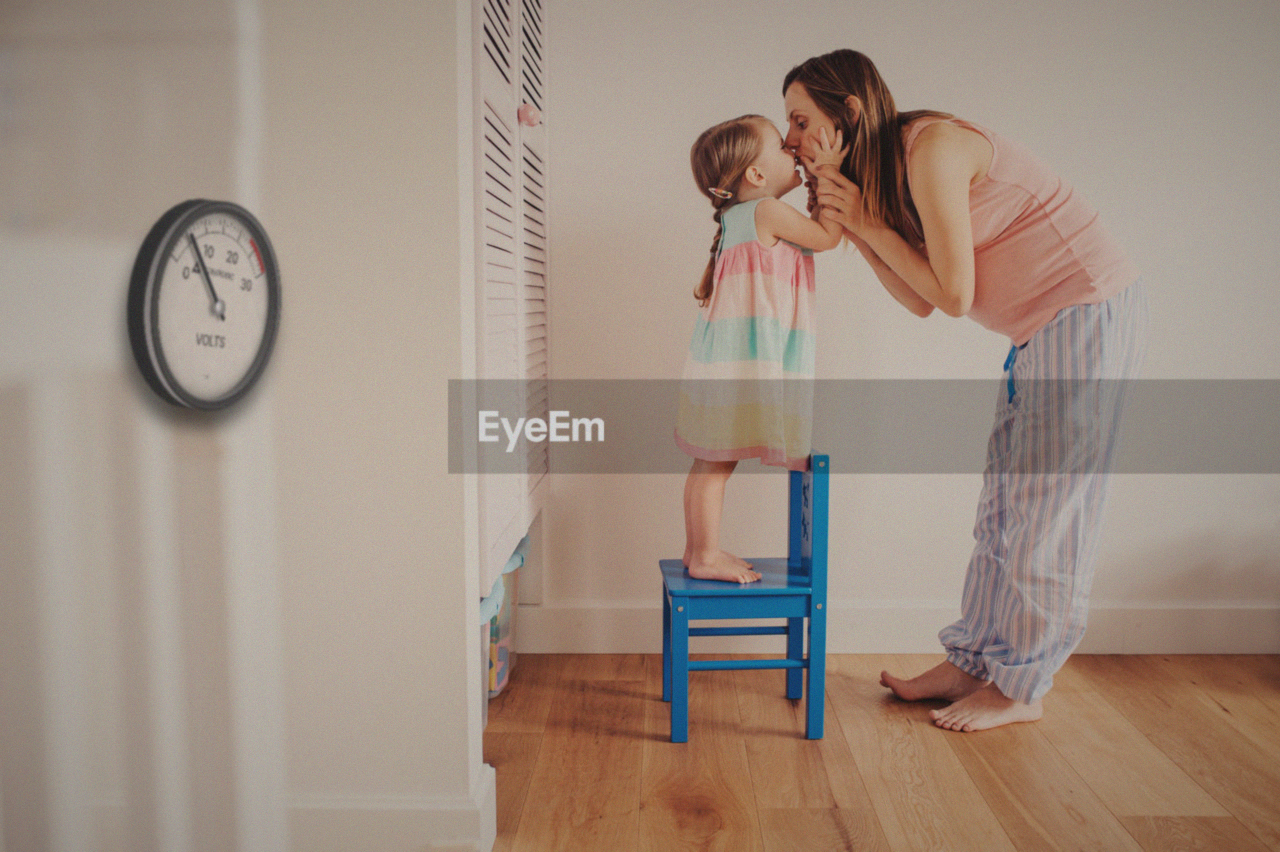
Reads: 5V
